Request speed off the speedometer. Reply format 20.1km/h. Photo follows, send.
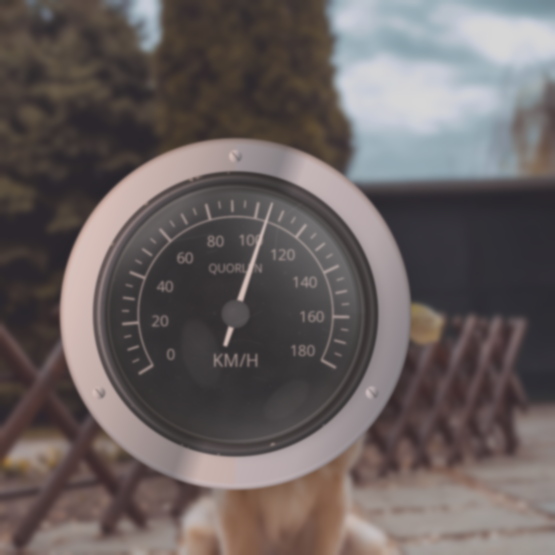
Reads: 105km/h
